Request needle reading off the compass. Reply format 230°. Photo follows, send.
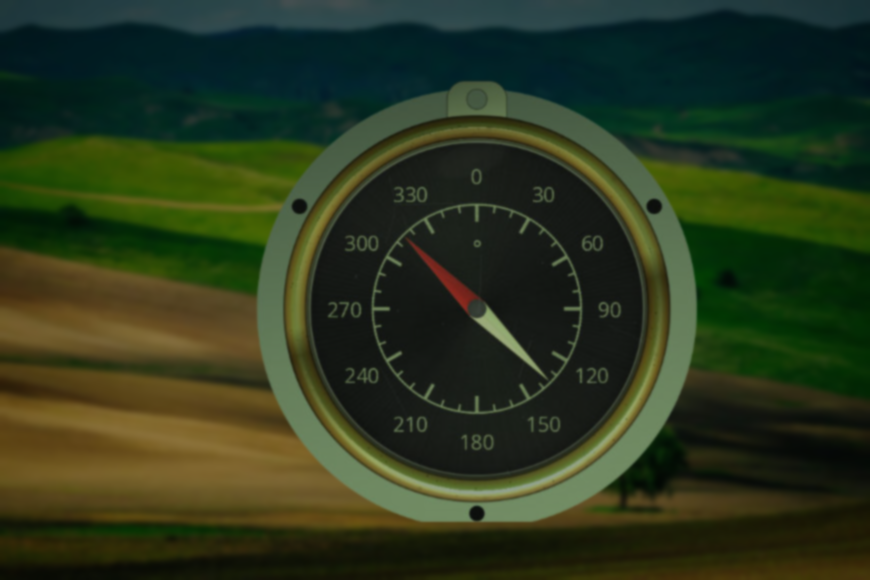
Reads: 315°
